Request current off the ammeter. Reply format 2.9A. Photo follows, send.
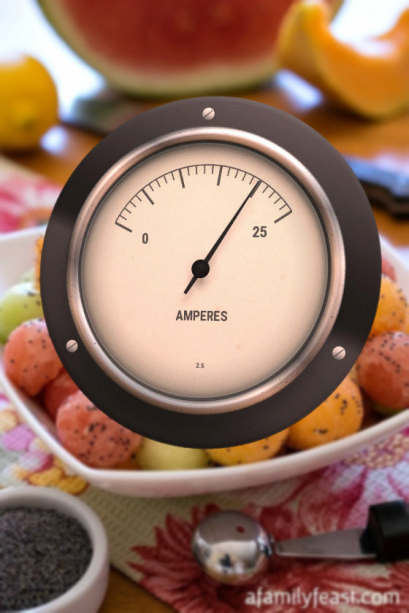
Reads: 20A
